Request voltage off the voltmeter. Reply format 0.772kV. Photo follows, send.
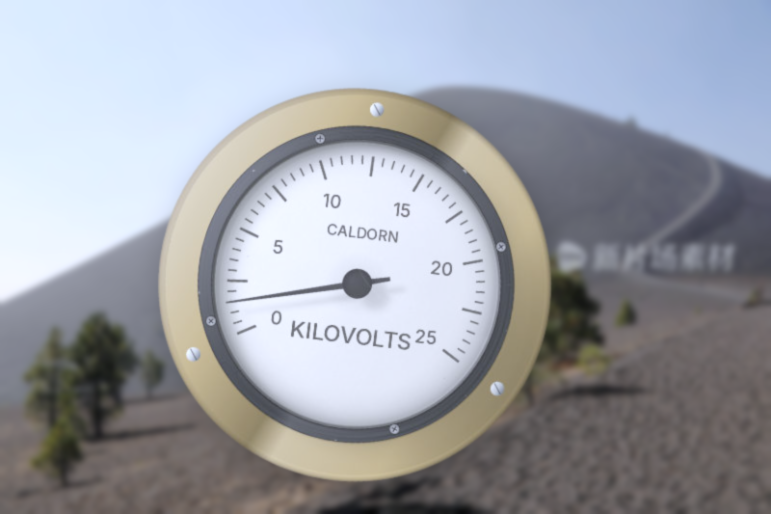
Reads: 1.5kV
